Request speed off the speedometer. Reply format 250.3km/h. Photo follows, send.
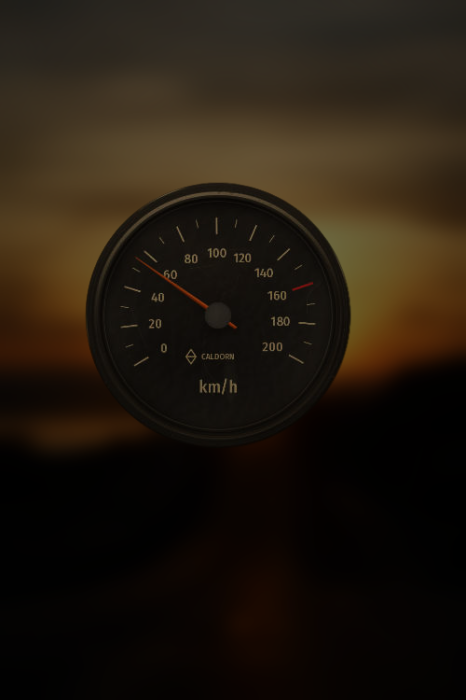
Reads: 55km/h
